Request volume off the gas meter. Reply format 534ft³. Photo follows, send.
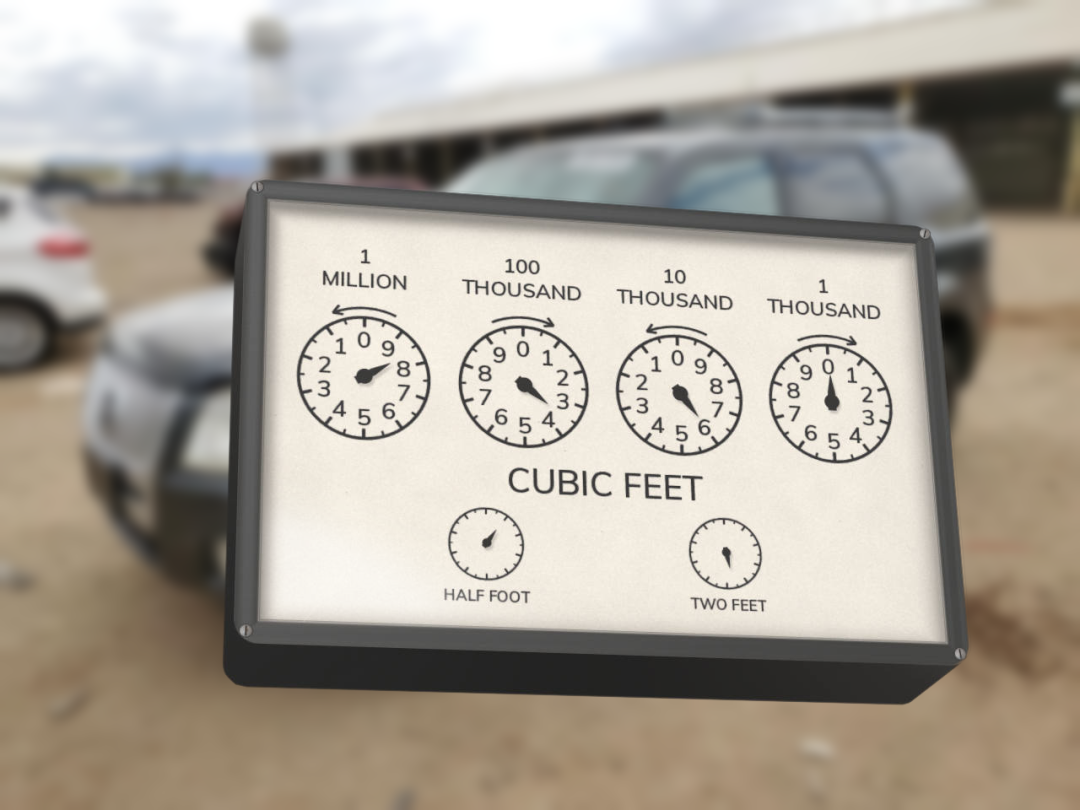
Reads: 836000ft³
